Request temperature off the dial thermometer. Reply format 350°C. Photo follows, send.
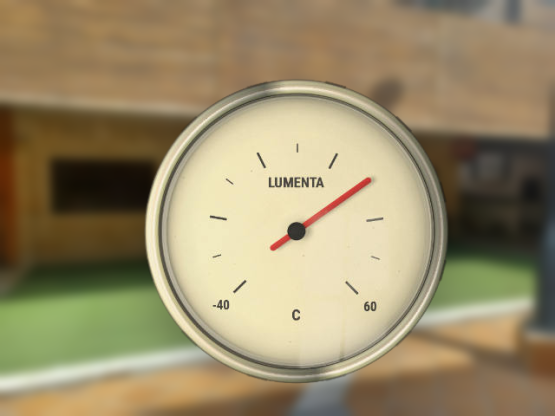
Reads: 30°C
